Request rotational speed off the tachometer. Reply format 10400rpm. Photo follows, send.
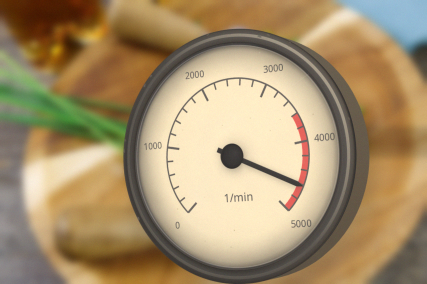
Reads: 4600rpm
